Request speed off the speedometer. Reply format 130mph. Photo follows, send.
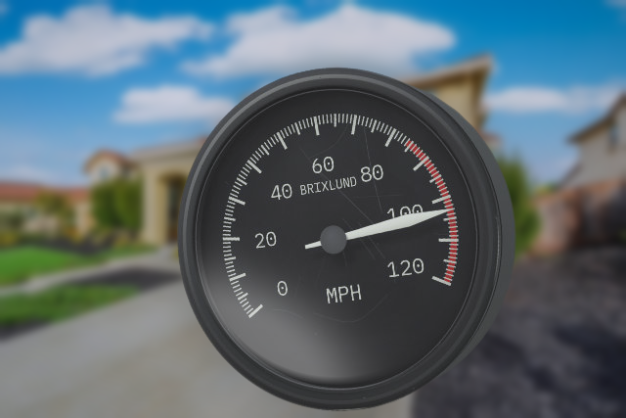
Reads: 103mph
